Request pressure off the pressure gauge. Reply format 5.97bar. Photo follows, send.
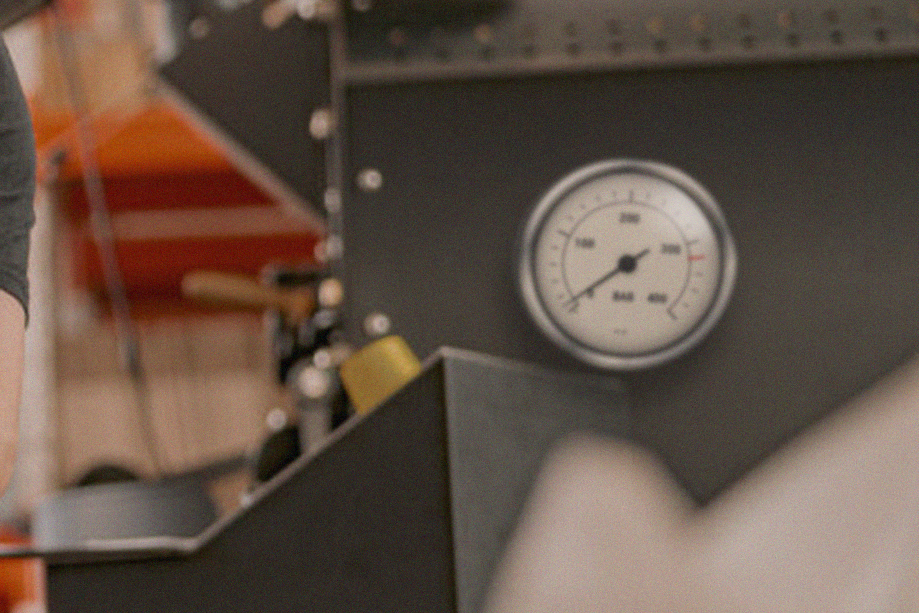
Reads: 10bar
